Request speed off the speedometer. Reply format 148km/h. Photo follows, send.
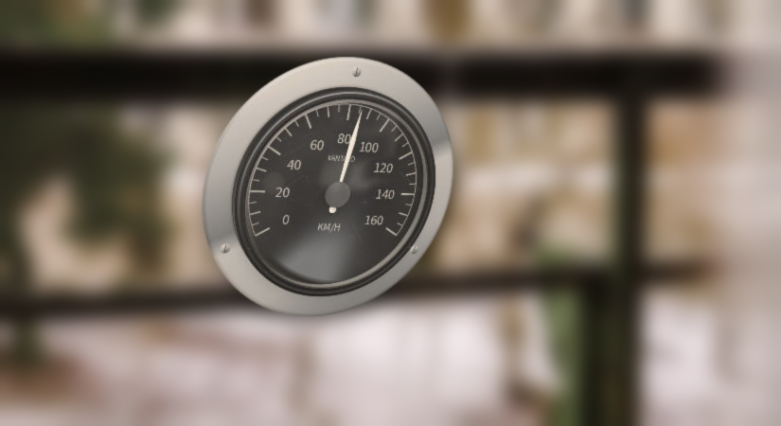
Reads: 85km/h
